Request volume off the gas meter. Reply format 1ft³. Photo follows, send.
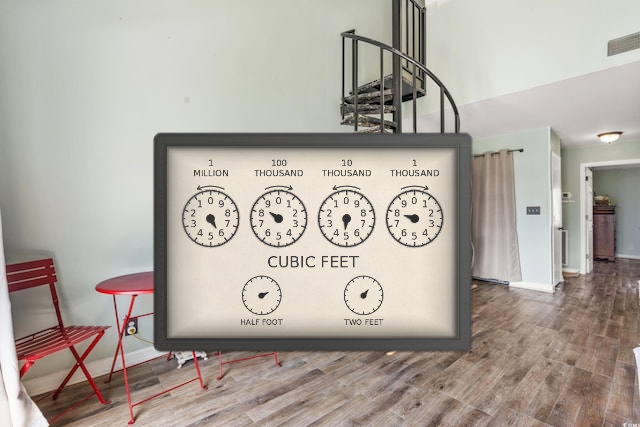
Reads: 584800ft³
